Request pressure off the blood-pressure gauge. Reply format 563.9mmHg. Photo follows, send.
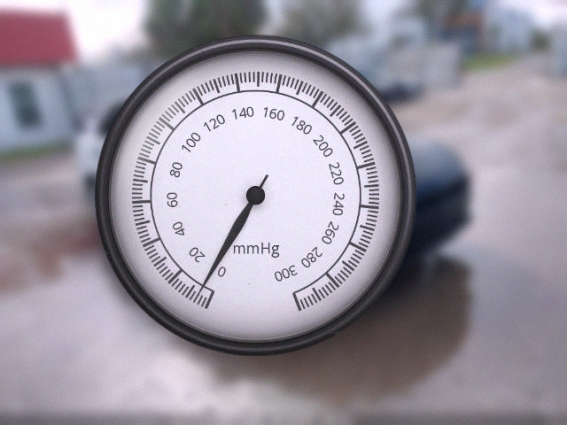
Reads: 6mmHg
